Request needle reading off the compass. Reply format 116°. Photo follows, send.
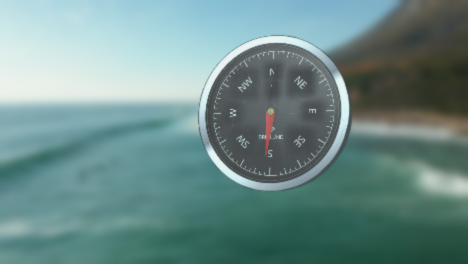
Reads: 185°
